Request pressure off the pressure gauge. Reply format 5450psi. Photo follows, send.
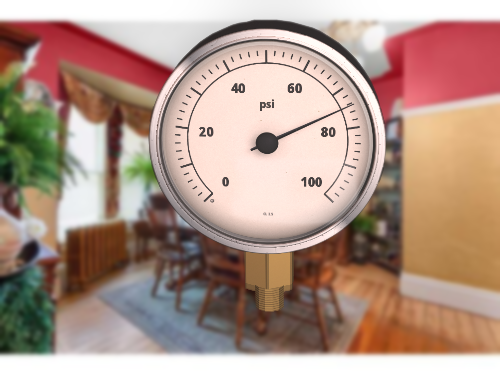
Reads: 74psi
